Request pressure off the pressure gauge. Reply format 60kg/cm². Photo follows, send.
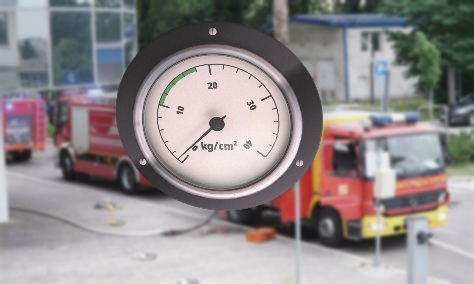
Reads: 1kg/cm²
